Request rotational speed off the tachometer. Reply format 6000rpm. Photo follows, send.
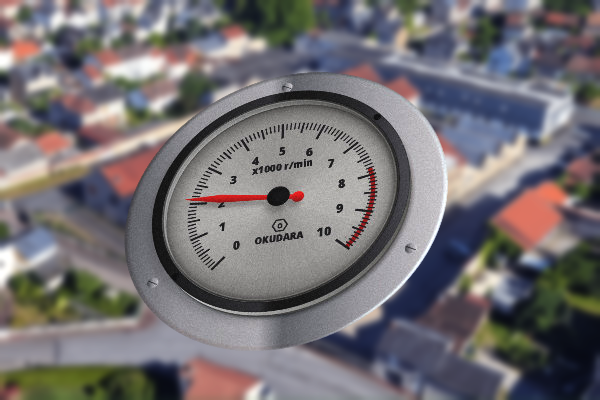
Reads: 2000rpm
